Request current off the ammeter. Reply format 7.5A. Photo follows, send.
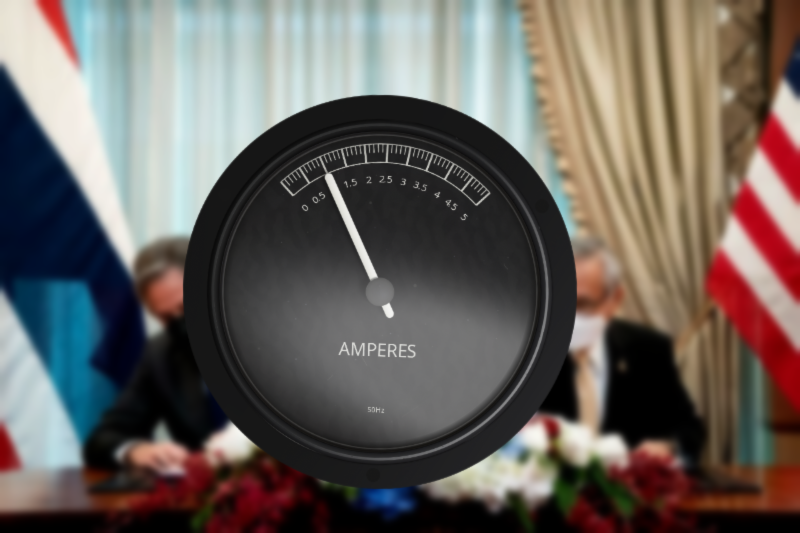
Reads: 1A
